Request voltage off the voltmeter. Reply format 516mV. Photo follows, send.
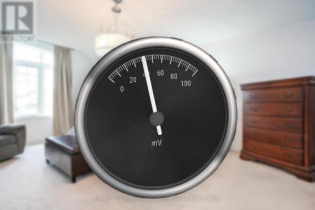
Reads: 40mV
